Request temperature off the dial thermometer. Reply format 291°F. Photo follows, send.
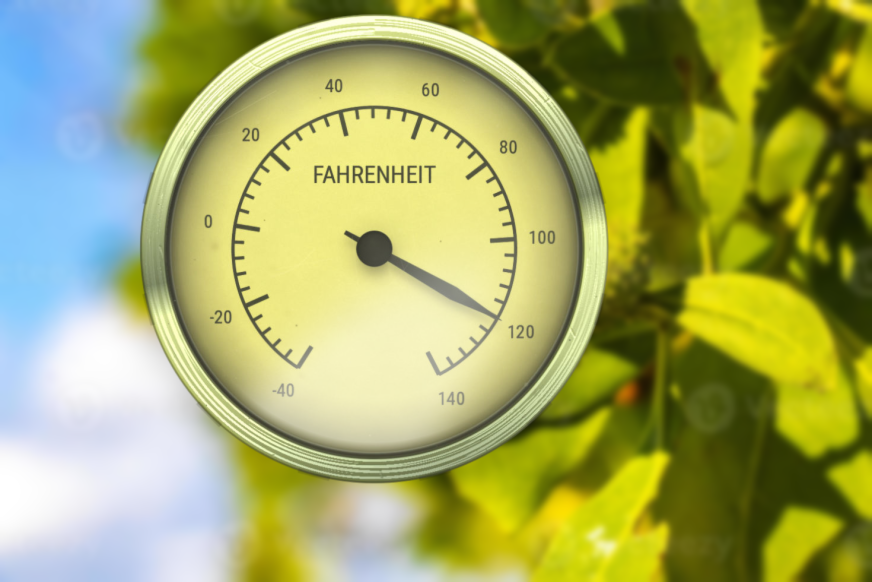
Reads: 120°F
